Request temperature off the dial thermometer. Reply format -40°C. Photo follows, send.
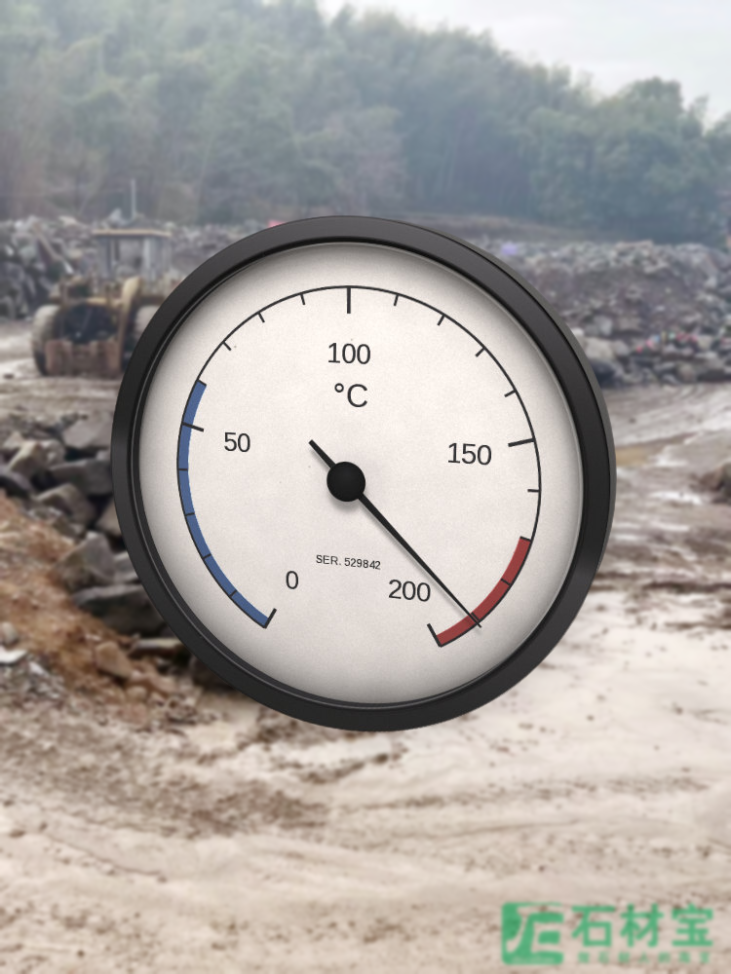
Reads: 190°C
